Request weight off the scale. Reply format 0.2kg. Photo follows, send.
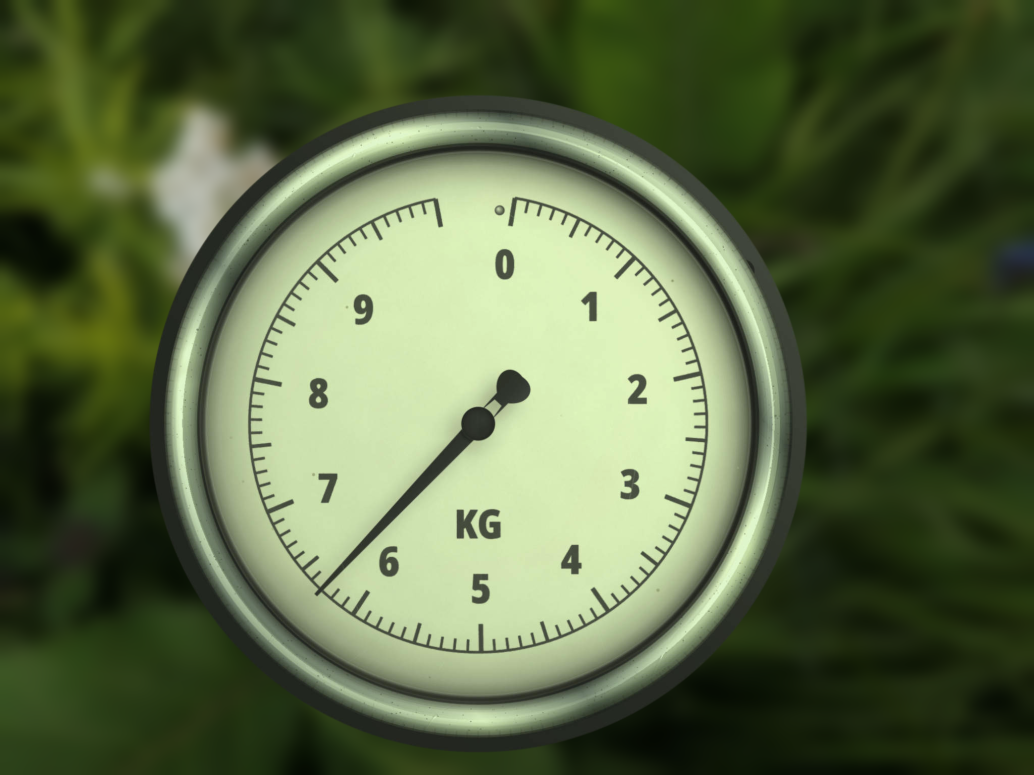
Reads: 6.3kg
